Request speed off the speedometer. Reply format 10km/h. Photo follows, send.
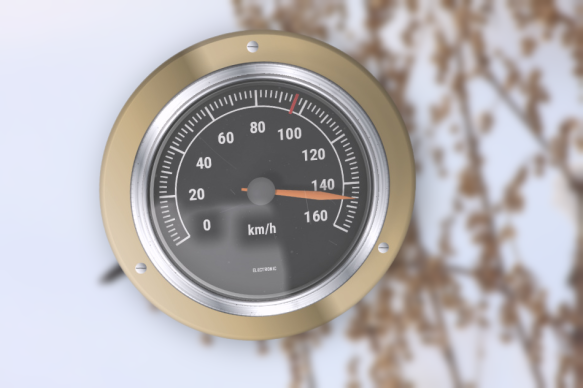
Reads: 146km/h
